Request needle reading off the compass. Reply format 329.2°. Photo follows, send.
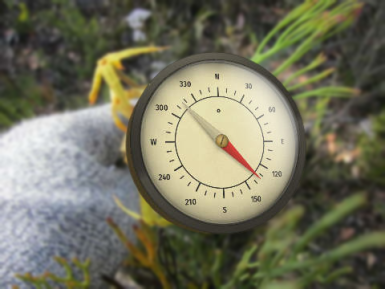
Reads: 135°
